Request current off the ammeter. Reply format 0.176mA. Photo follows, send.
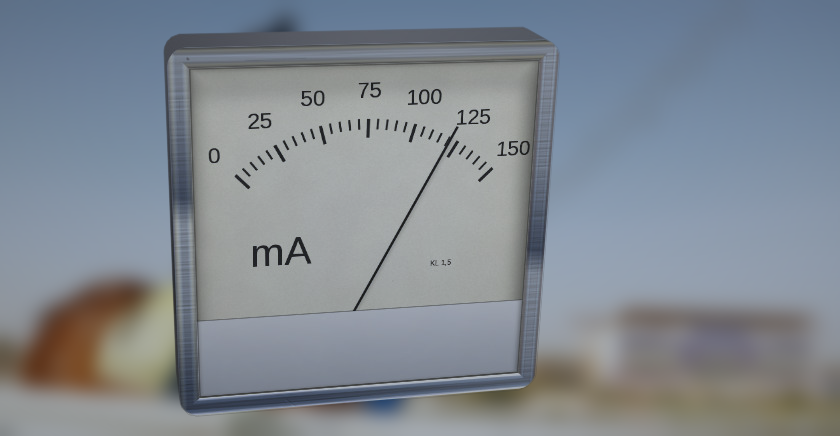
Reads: 120mA
